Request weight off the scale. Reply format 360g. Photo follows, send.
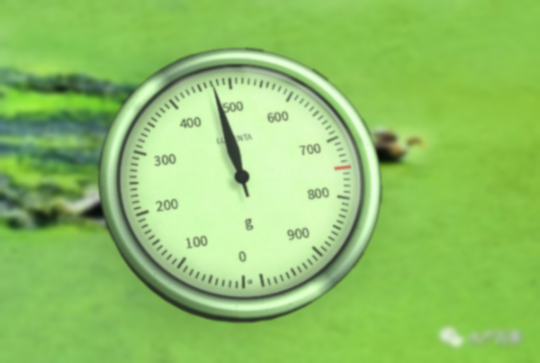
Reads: 470g
